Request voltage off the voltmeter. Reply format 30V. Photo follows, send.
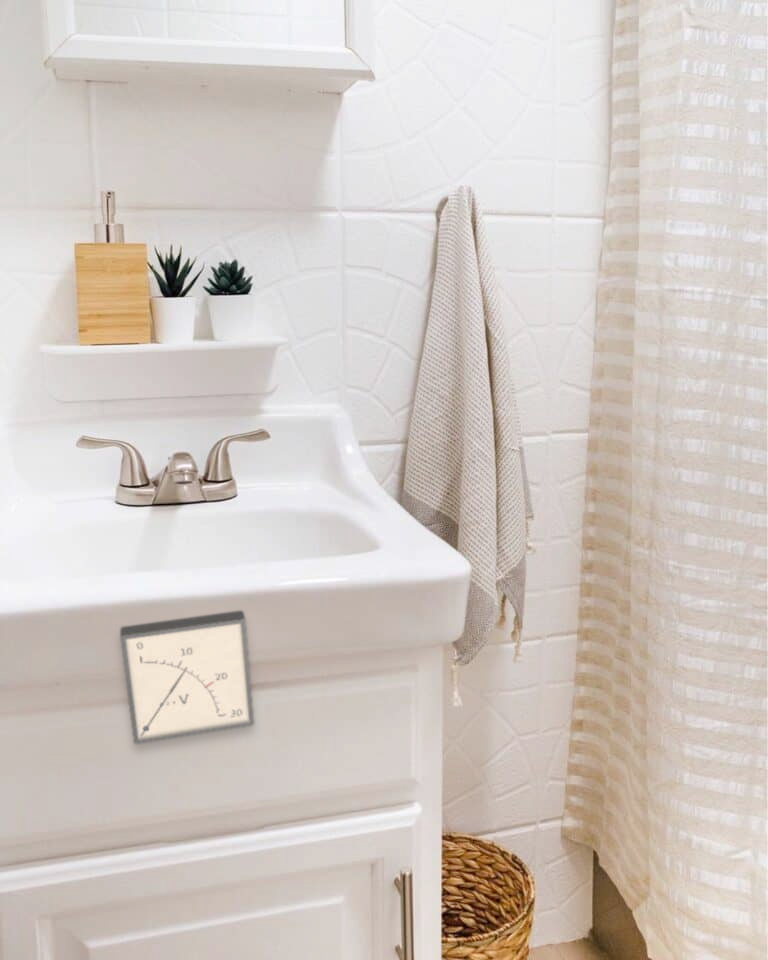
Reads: 12V
